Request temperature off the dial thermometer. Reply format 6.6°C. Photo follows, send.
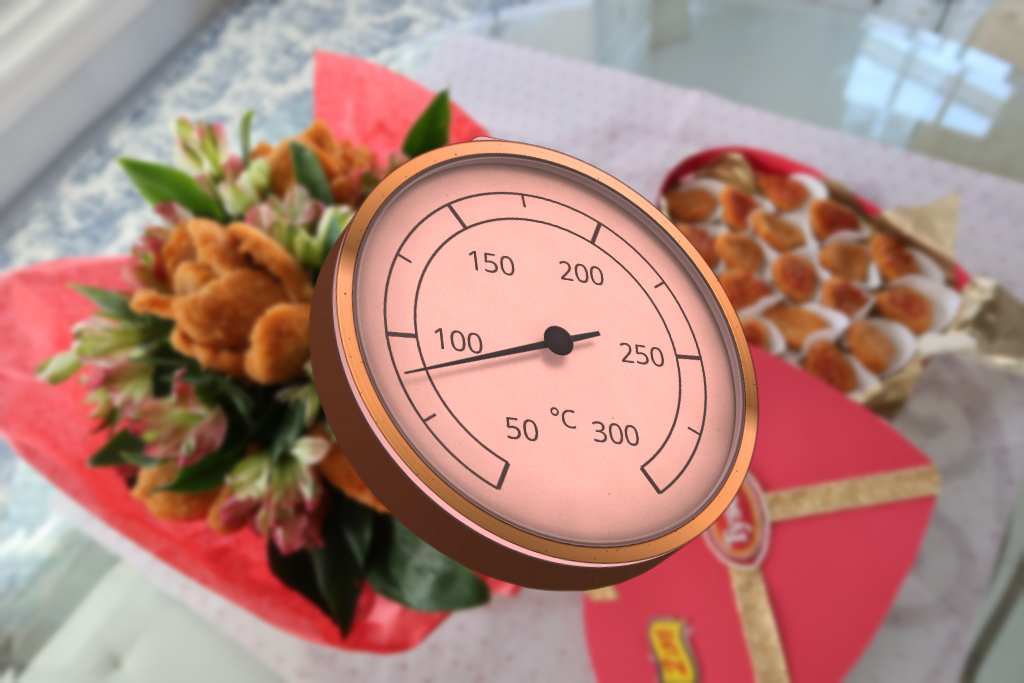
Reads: 87.5°C
